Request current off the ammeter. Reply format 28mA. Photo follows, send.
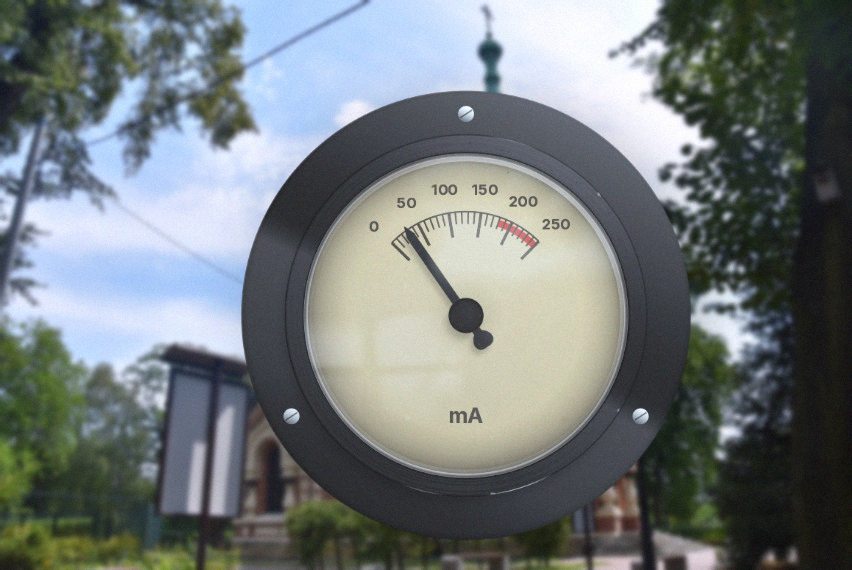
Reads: 30mA
